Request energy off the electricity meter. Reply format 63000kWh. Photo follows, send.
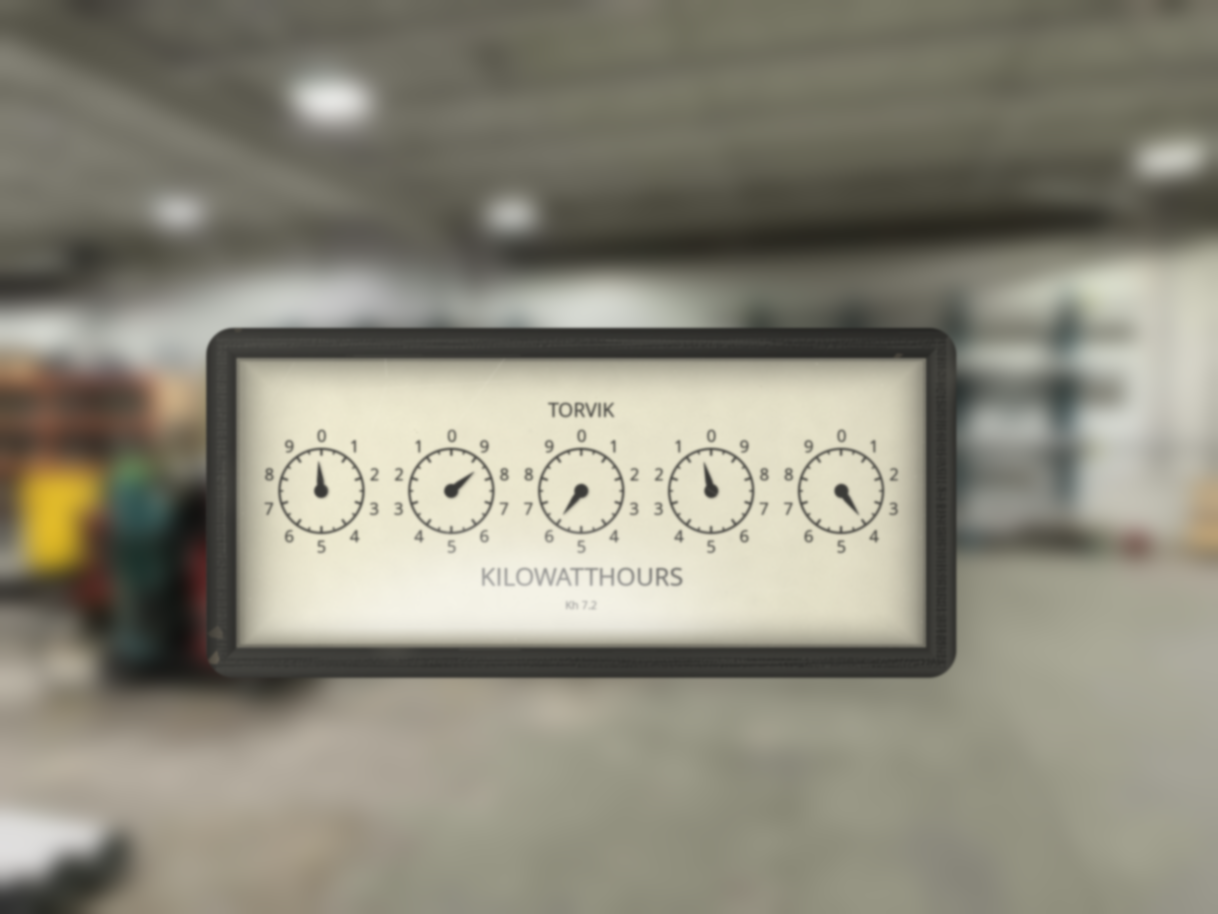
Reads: 98604kWh
